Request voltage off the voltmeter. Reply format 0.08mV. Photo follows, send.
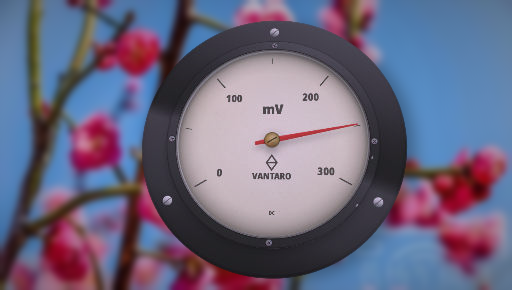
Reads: 250mV
